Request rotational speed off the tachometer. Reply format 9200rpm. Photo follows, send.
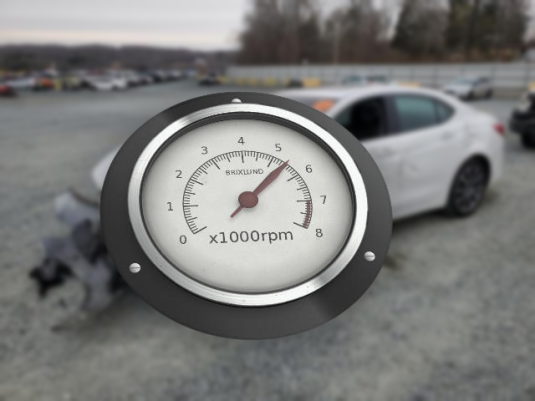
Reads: 5500rpm
